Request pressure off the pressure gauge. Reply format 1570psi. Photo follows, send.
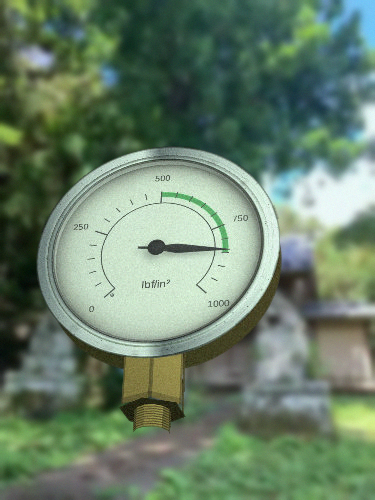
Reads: 850psi
